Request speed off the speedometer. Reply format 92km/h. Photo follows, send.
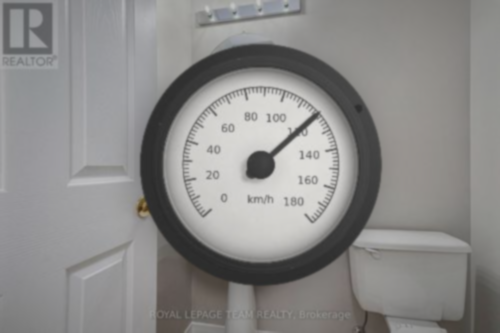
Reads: 120km/h
